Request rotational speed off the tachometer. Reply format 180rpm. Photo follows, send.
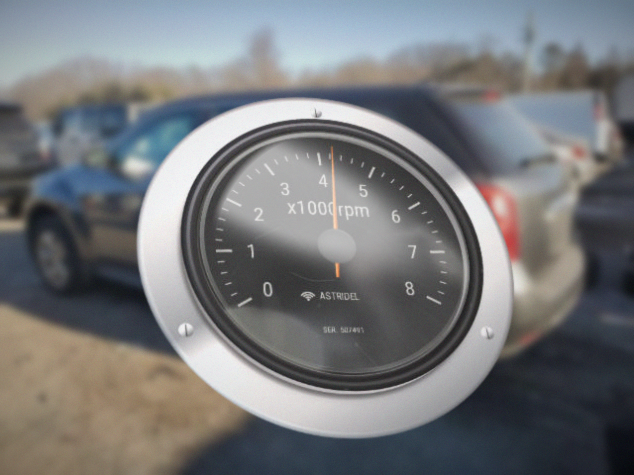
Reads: 4200rpm
